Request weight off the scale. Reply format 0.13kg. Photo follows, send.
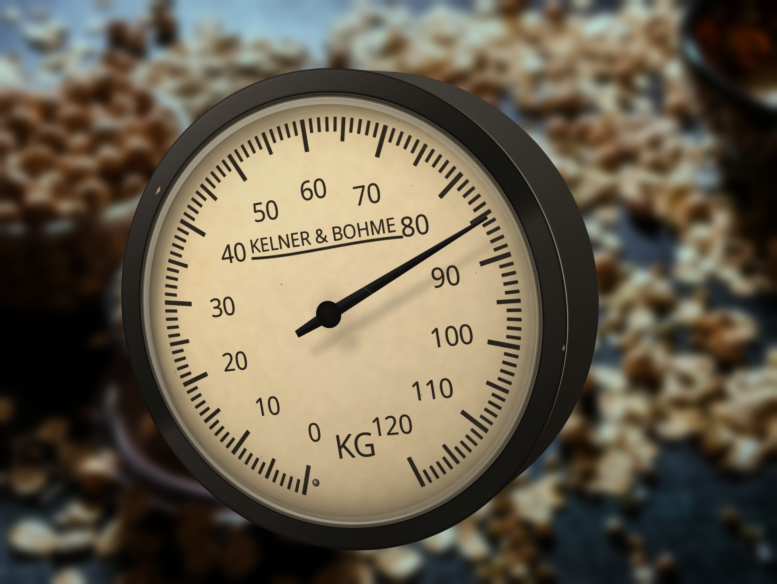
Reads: 85.5kg
